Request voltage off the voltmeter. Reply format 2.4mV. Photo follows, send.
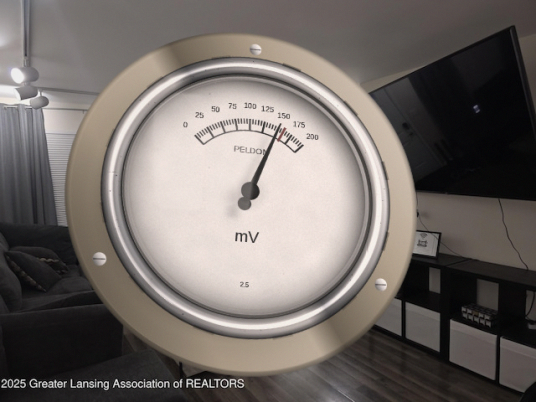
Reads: 150mV
